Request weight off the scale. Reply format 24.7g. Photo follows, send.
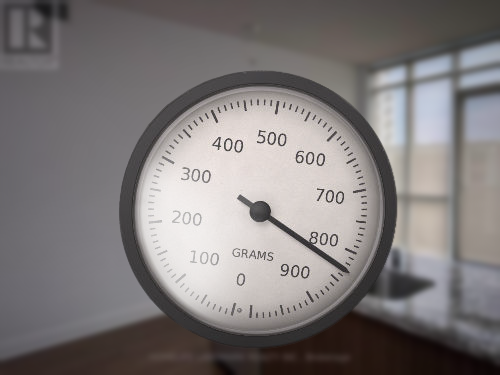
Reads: 830g
